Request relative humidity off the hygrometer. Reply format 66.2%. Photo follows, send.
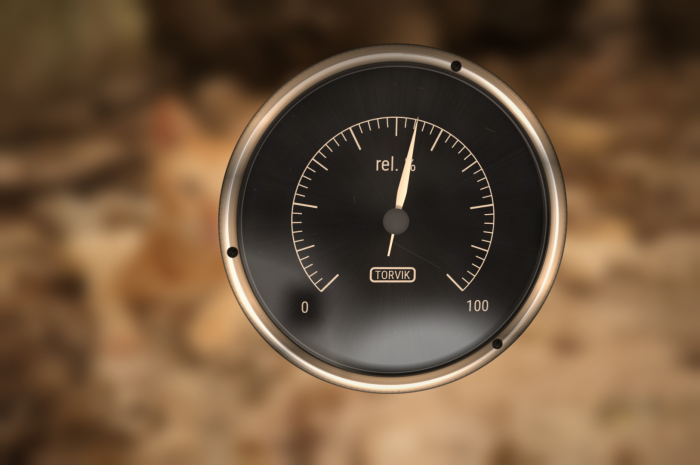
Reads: 54%
